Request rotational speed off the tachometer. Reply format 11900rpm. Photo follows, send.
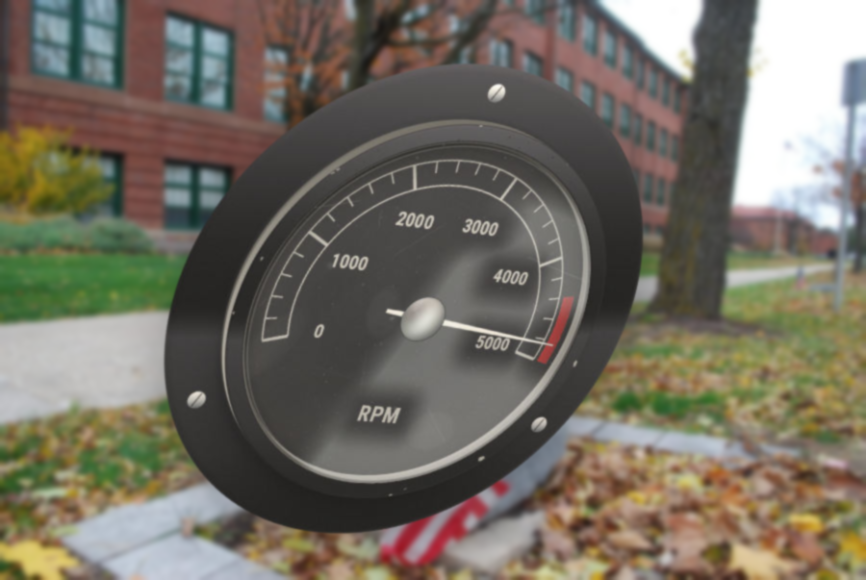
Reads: 4800rpm
